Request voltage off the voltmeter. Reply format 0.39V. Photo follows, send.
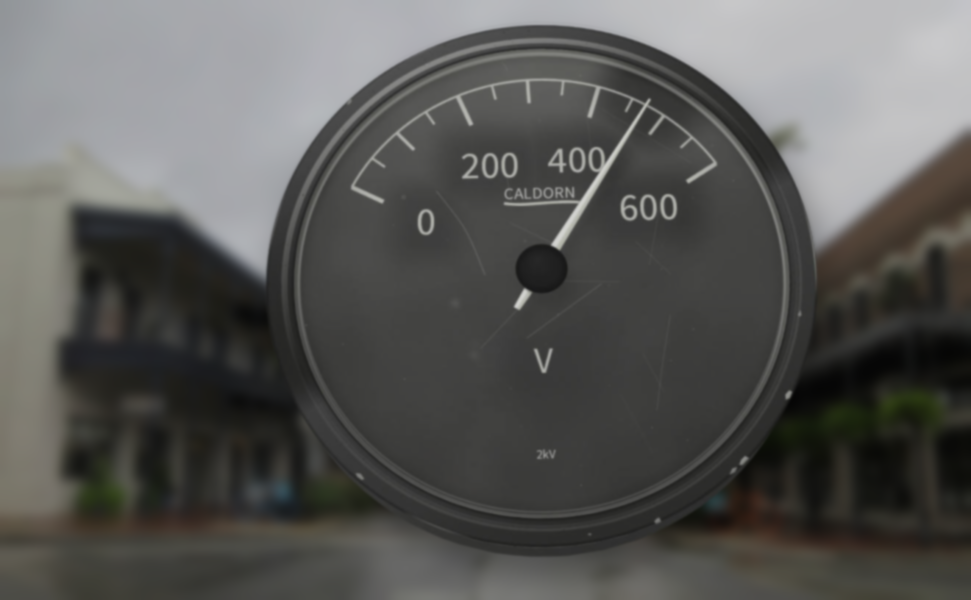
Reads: 475V
